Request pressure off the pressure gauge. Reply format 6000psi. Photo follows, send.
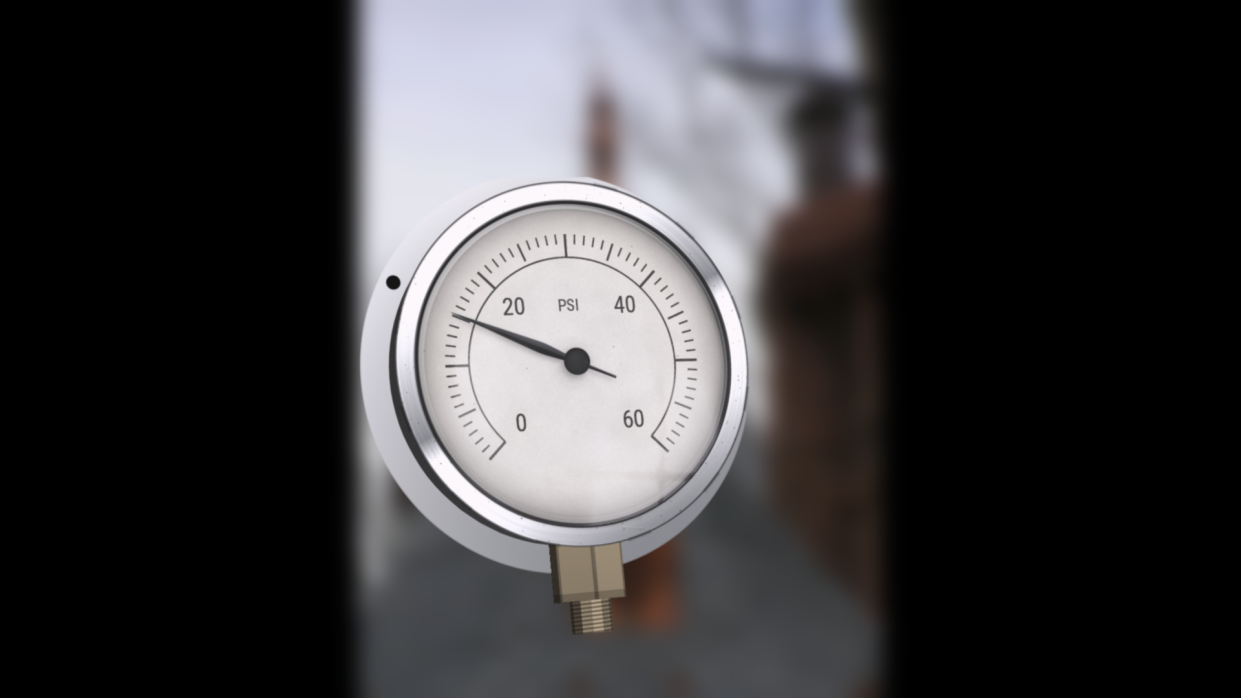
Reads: 15psi
